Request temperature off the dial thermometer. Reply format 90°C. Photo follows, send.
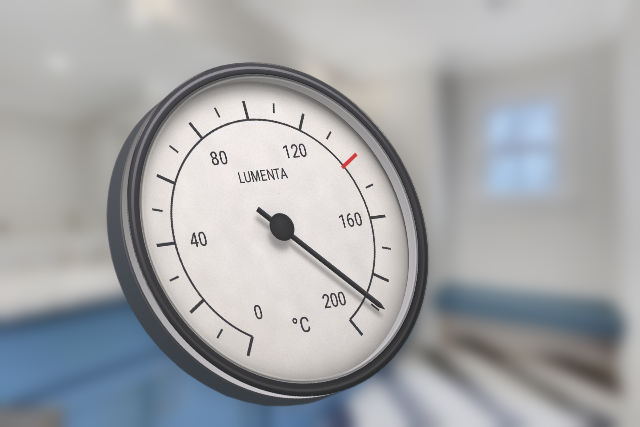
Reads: 190°C
